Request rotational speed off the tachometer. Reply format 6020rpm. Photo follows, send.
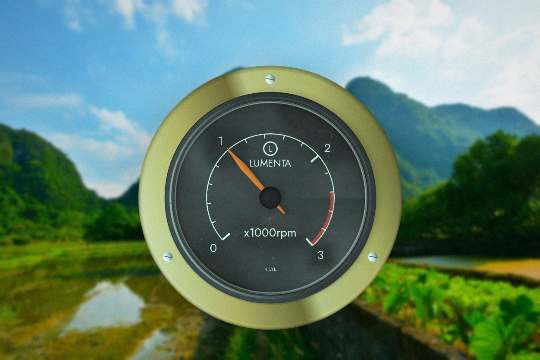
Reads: 1000rpm
